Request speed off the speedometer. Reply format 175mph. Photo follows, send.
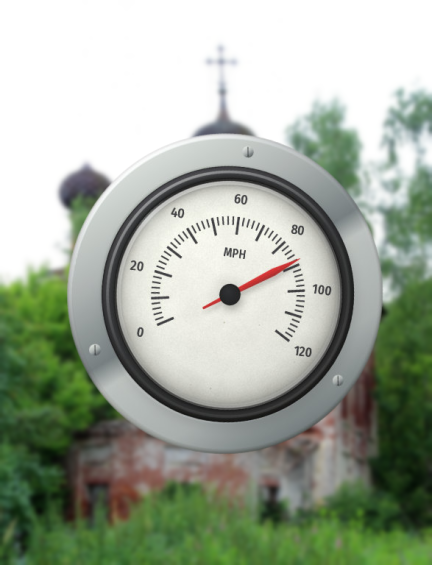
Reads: 88mph
